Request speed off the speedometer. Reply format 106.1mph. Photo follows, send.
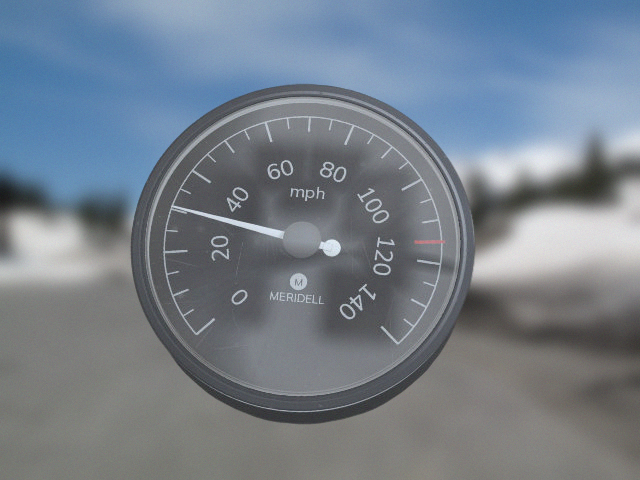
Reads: 30mph
